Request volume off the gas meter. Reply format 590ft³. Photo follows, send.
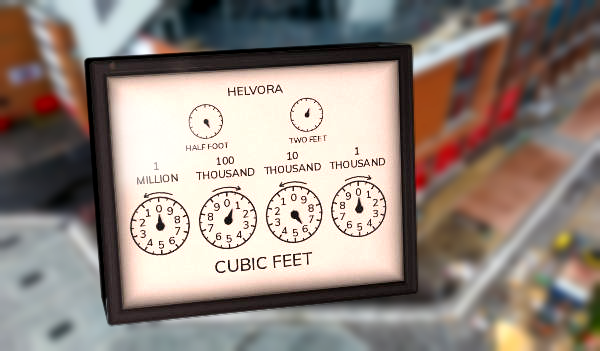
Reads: 6000ft³
